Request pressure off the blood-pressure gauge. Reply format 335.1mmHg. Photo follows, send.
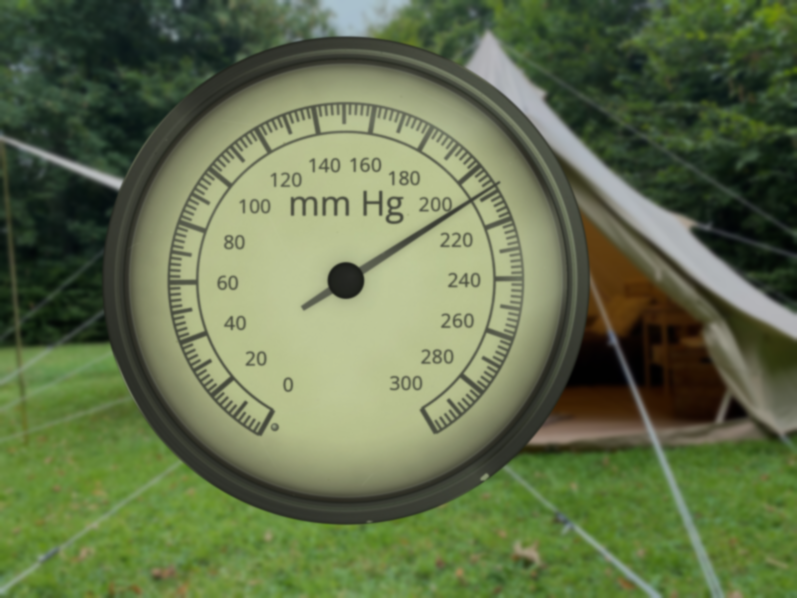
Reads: 208mmHg
